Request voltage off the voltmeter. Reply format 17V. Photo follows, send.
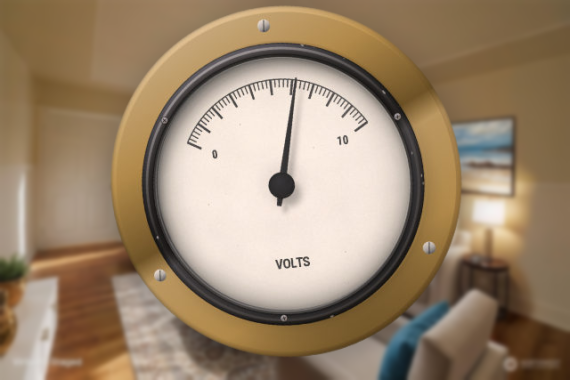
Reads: 6.2V
